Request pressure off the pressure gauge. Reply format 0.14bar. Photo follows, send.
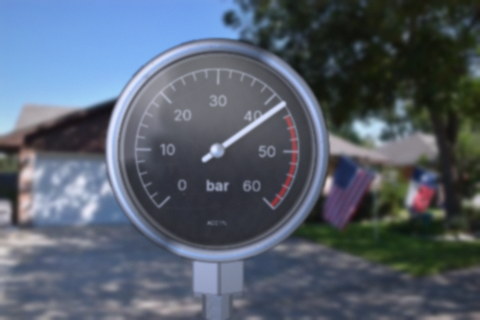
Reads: 42bar
